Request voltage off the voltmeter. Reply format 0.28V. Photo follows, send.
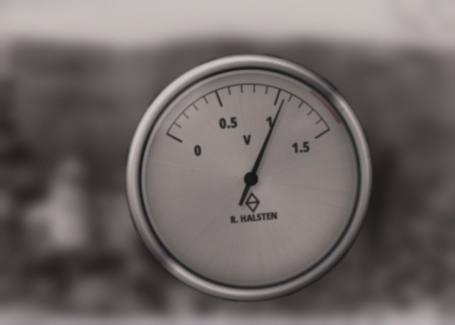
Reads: 1.05V
